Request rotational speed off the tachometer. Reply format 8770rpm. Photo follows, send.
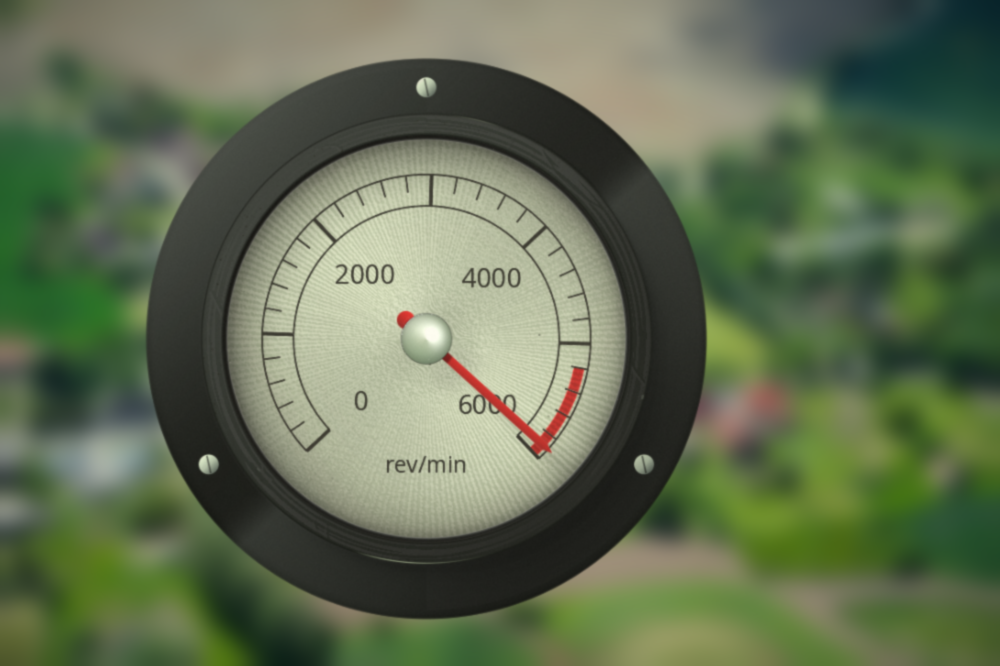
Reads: 5900rpm
